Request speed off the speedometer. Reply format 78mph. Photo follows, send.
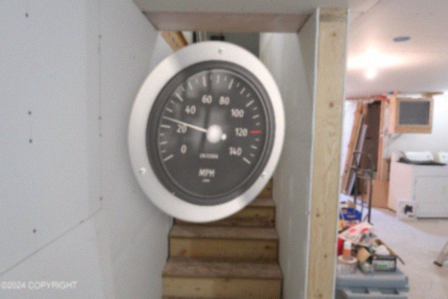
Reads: 25mph
